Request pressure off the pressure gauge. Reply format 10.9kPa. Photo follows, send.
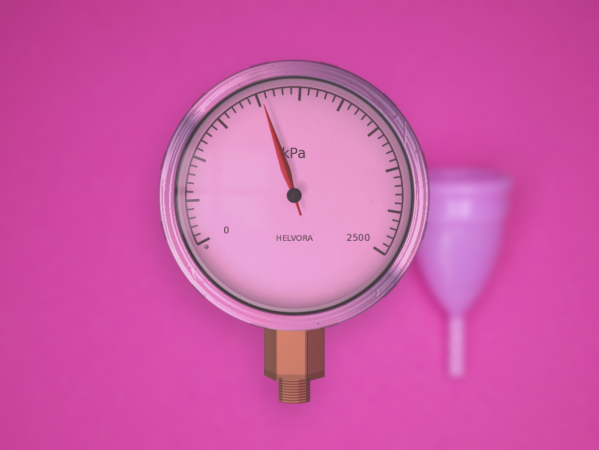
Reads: 1025kPa
